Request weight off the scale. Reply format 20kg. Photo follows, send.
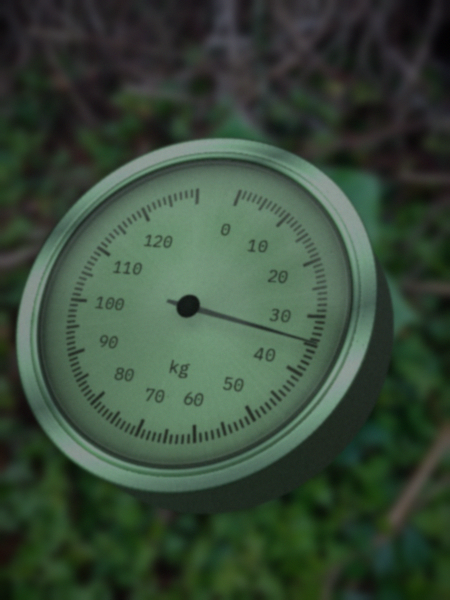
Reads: 35kg
